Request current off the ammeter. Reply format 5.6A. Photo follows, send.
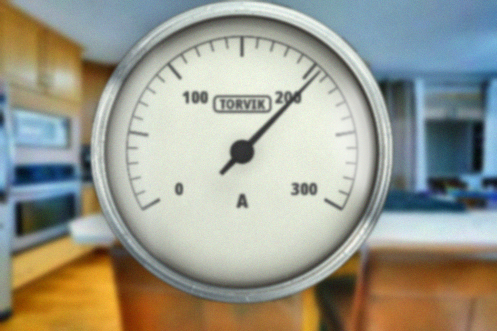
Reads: 205A
